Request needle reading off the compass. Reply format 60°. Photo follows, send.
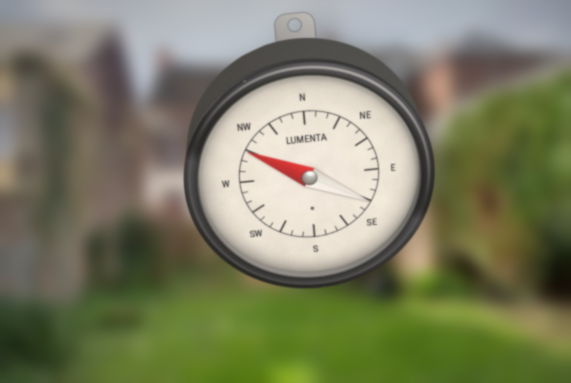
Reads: 300°
